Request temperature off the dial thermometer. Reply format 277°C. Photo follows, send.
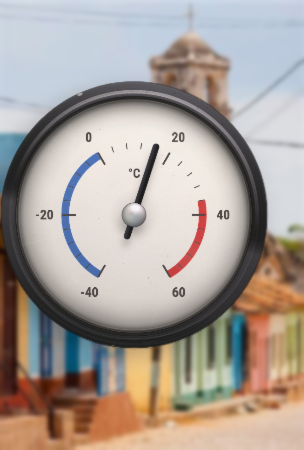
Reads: 16°C
